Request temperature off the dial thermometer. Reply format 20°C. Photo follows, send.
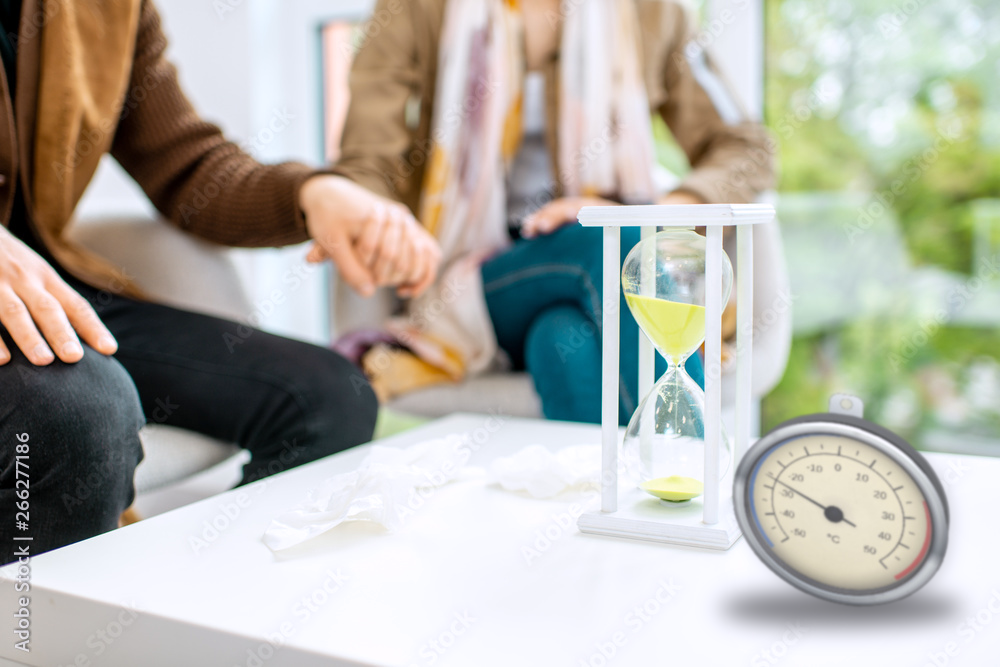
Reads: -25°C
